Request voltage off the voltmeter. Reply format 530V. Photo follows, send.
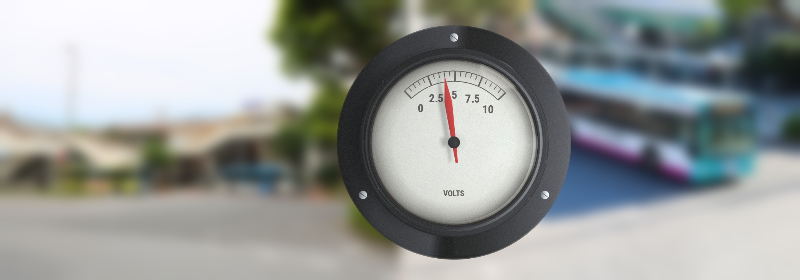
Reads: 4V
